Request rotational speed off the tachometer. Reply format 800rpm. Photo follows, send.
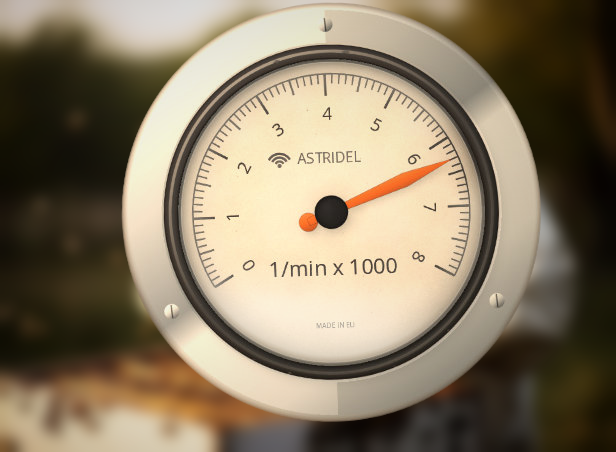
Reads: 6300rpm
